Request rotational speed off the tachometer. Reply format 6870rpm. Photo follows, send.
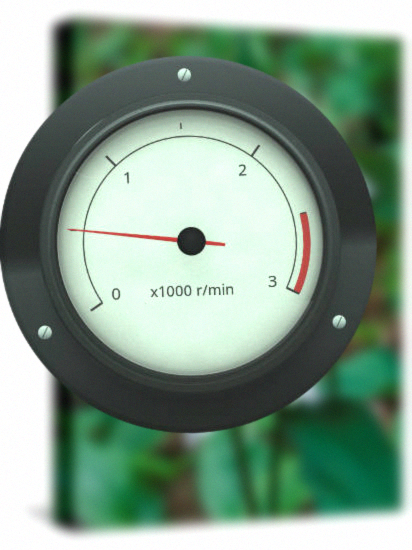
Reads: 500rpm
